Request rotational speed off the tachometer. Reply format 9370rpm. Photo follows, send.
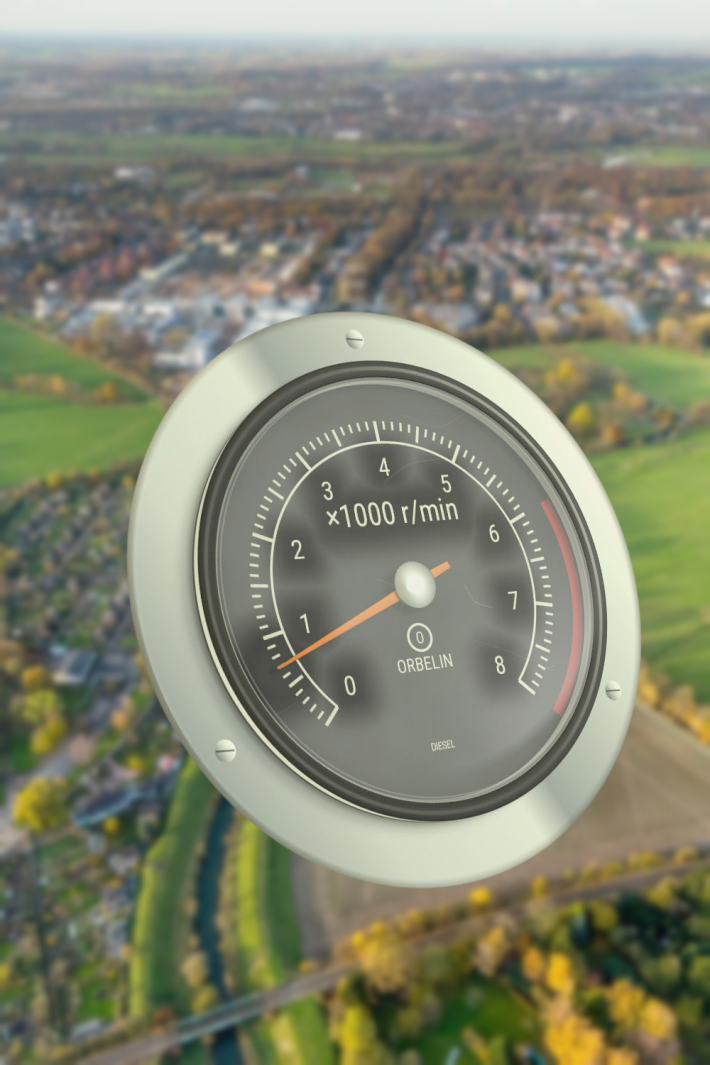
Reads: 700rpm
